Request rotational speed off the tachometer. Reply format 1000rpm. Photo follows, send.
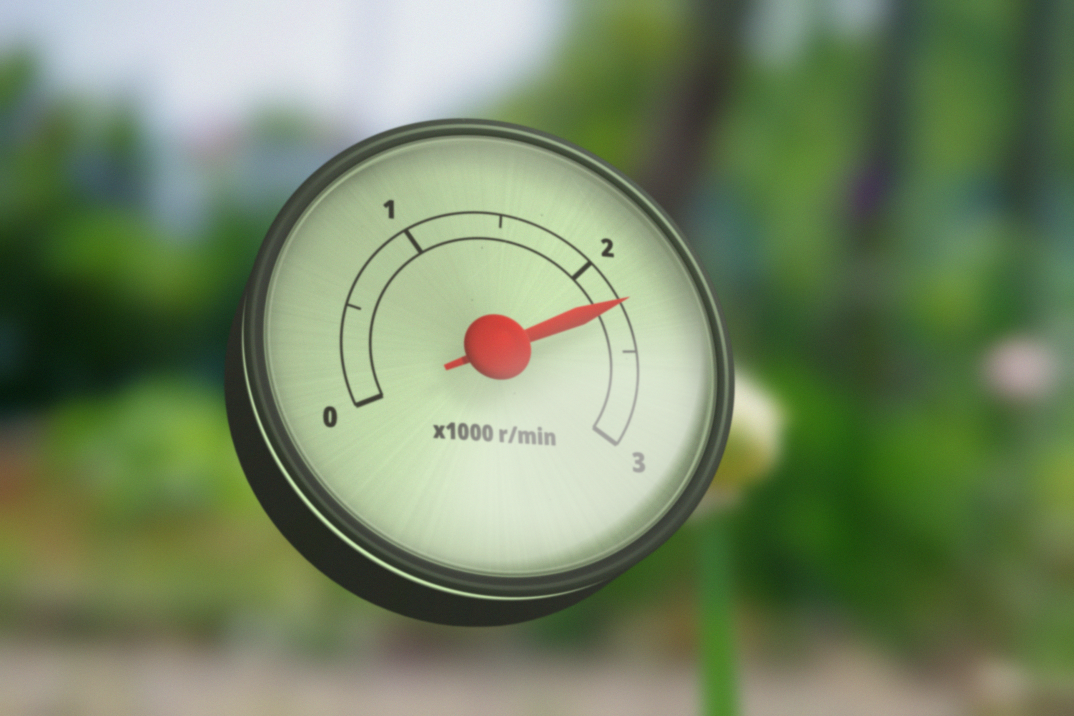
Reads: 2250rpm
